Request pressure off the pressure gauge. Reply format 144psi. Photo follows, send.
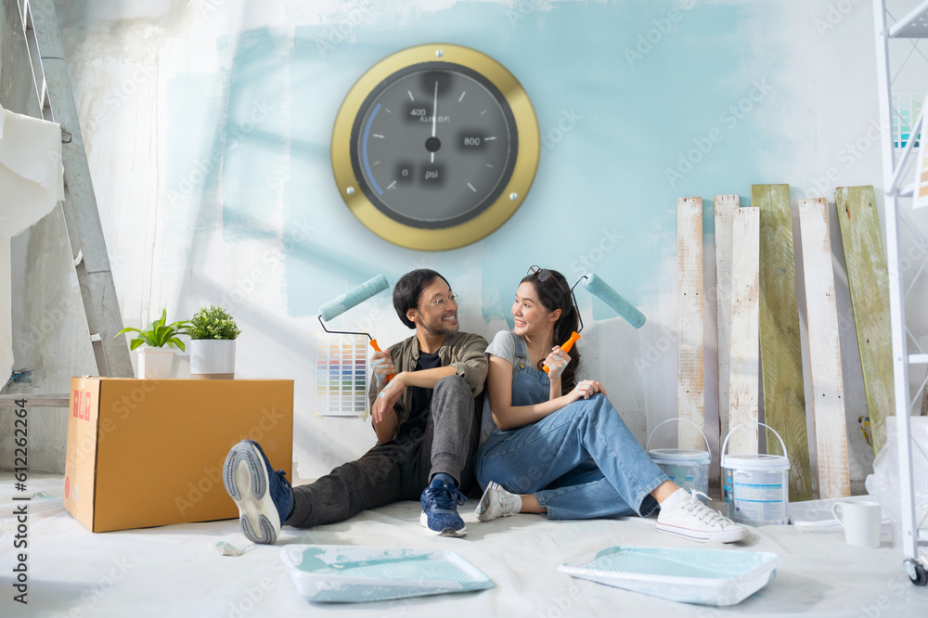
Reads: 500psi
